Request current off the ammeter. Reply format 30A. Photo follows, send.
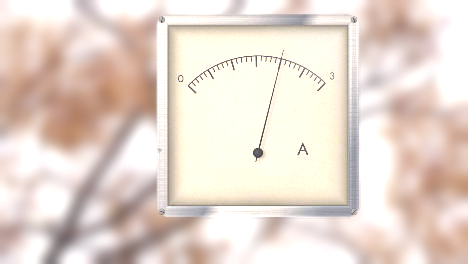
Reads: 2A
